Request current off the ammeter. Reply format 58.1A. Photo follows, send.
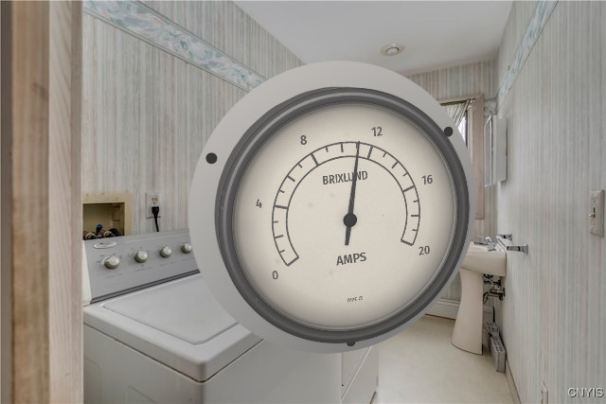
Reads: 11A
